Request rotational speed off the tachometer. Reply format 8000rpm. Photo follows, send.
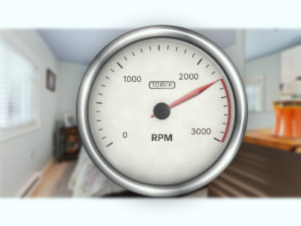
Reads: 2300rpm
